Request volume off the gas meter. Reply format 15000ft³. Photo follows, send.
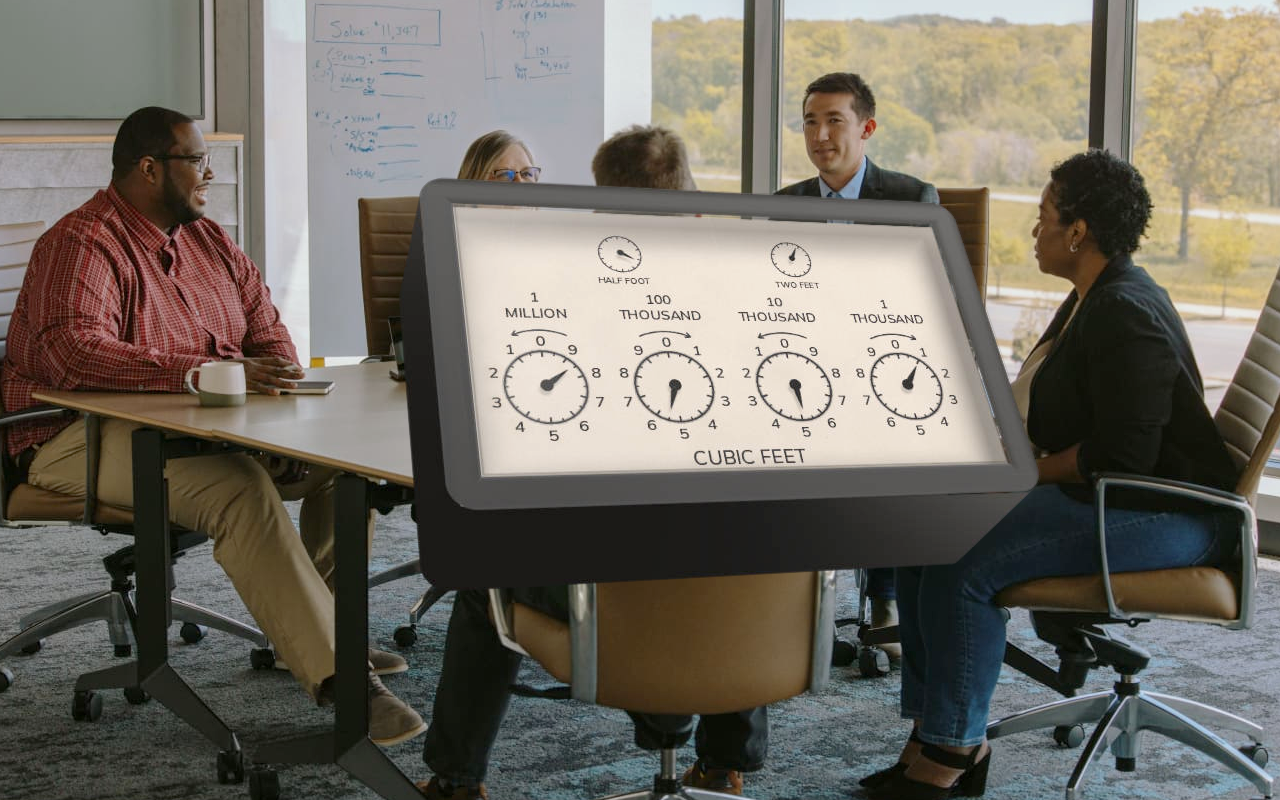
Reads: 855100ft³
